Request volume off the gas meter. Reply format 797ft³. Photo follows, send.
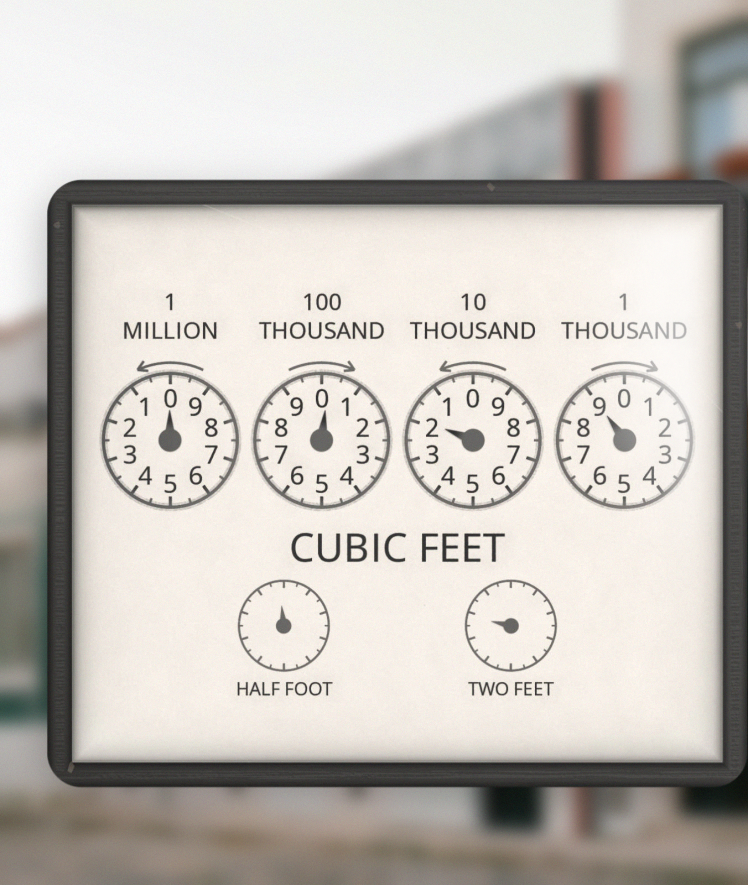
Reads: 1900ft³
